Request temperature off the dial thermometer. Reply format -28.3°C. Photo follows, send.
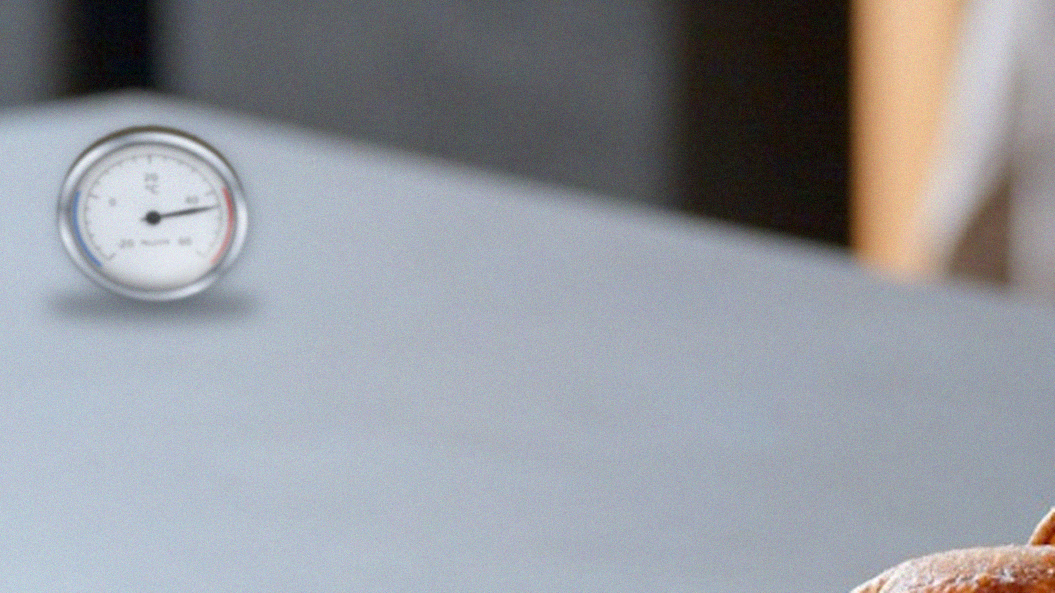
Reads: 44°C
